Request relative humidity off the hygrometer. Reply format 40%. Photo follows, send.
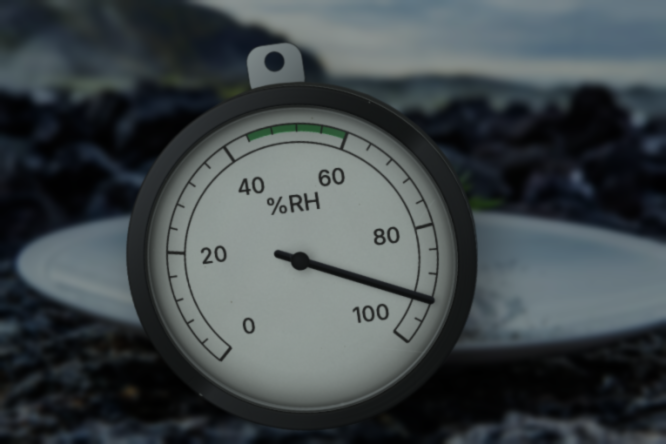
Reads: 92%
